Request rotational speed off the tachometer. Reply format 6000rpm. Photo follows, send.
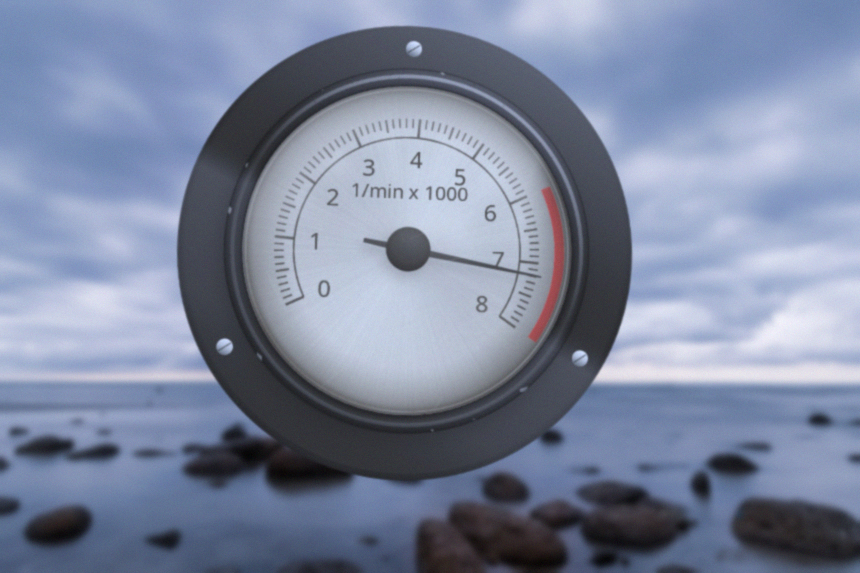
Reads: 7200rpm
